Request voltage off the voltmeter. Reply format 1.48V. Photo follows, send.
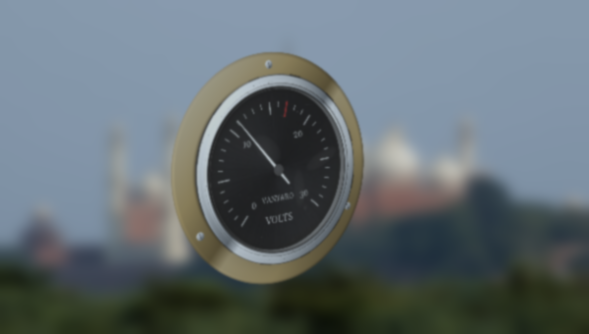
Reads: 11V
